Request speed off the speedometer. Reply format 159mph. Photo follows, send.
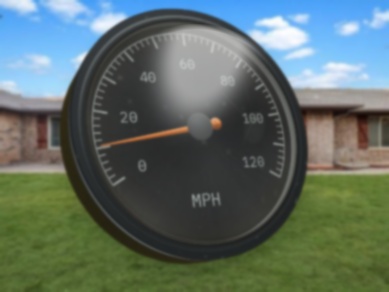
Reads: 10mph
